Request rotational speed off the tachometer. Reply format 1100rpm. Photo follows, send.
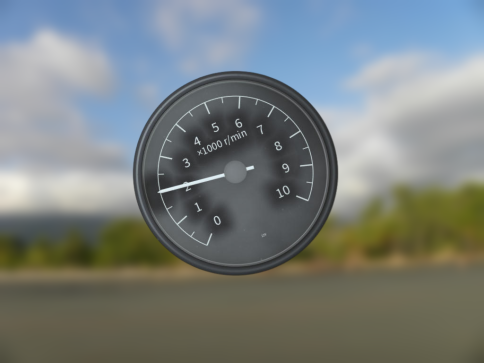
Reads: 2000rpm
